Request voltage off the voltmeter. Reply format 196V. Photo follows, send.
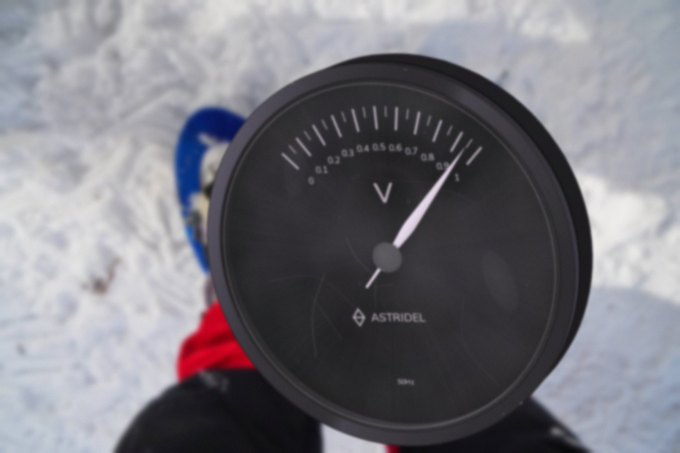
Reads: 0.95V
